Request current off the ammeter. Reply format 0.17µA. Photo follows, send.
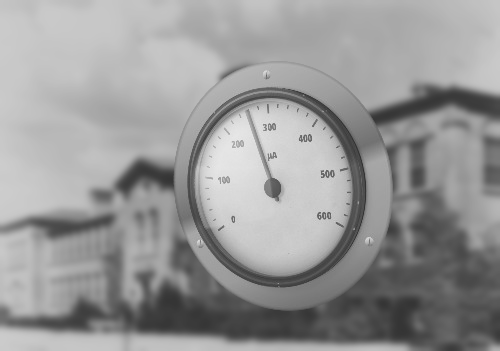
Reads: 260µA
